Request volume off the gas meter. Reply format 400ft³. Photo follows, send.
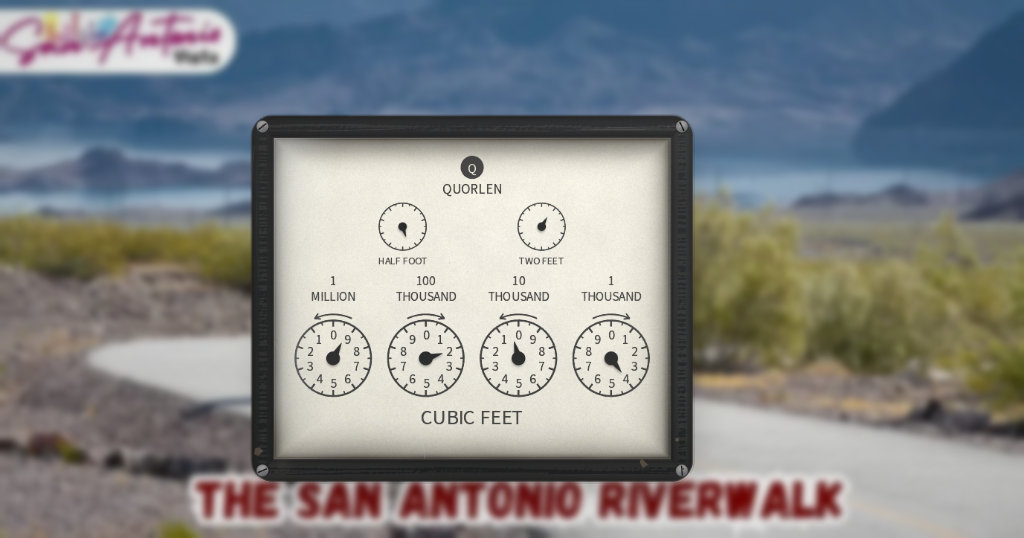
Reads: 920400ft³
